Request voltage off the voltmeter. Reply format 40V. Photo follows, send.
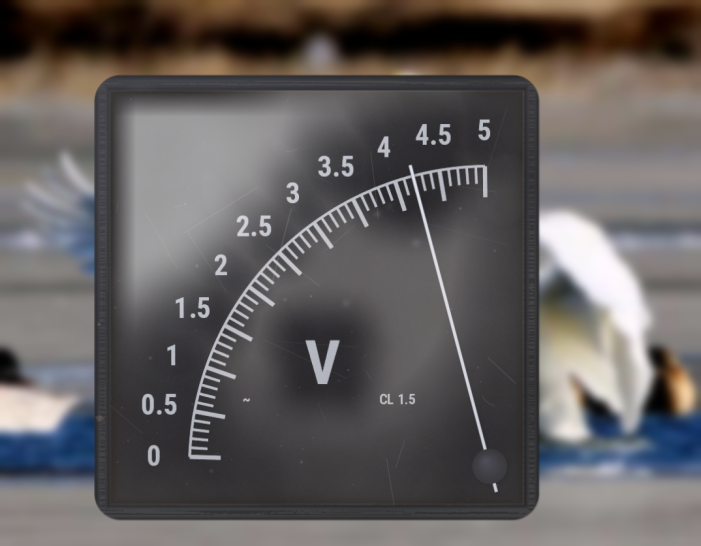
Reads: 4.2V
